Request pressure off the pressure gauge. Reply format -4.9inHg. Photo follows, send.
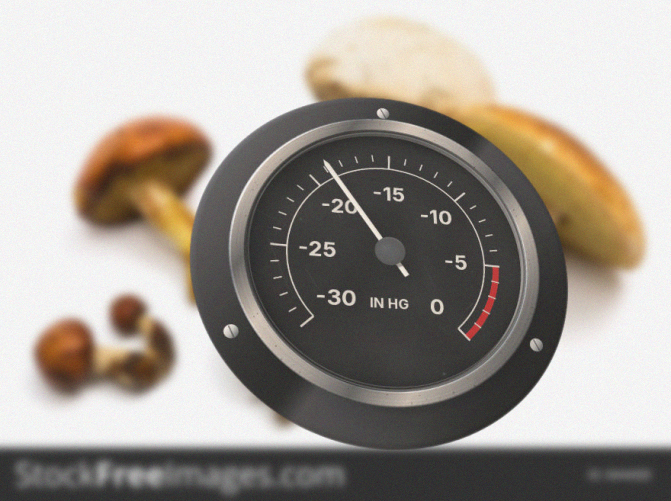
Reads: -19inHg
